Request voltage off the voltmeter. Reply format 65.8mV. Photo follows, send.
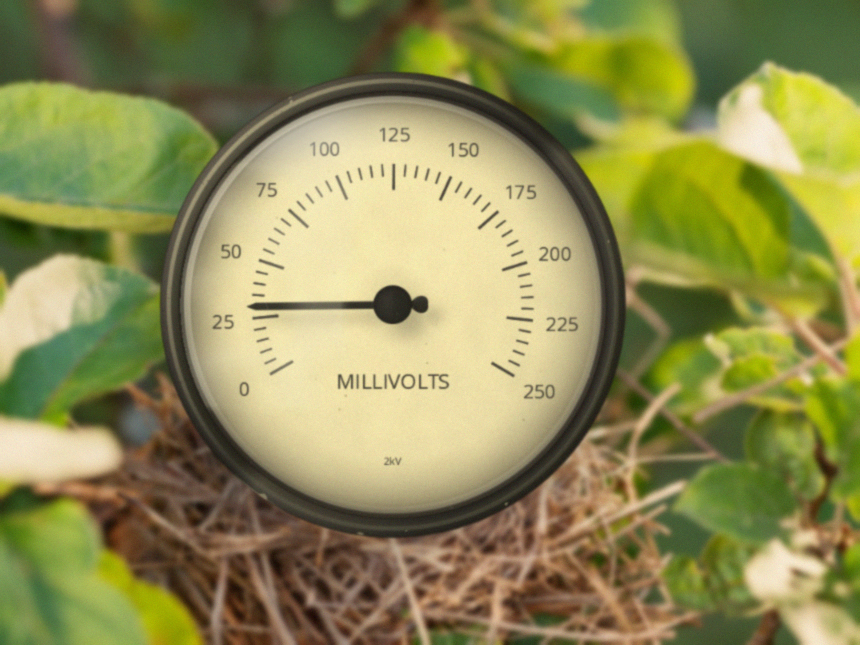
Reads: 30mV
